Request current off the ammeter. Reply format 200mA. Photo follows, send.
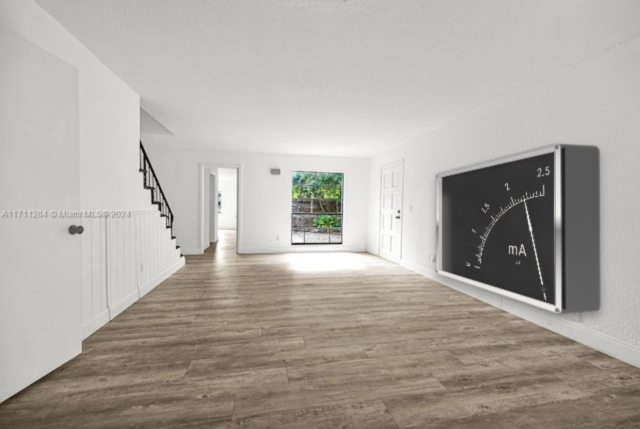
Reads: 2.25mA
